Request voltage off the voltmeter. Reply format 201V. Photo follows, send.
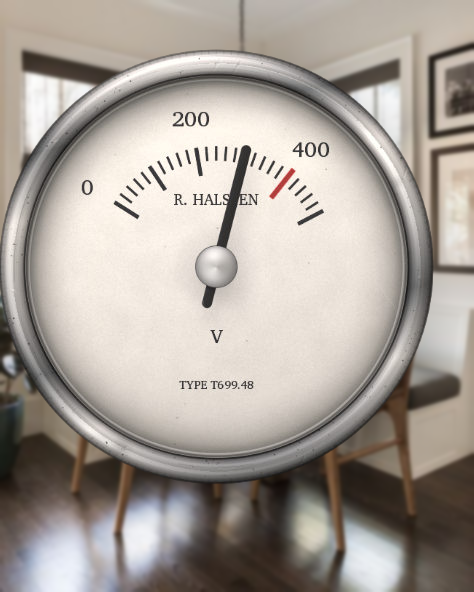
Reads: 300V
